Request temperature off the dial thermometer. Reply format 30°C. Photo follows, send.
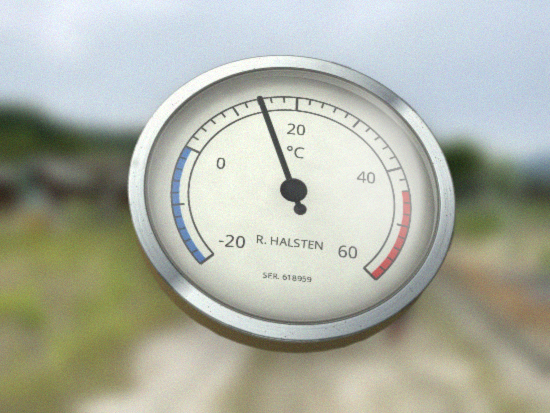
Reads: 14°C
